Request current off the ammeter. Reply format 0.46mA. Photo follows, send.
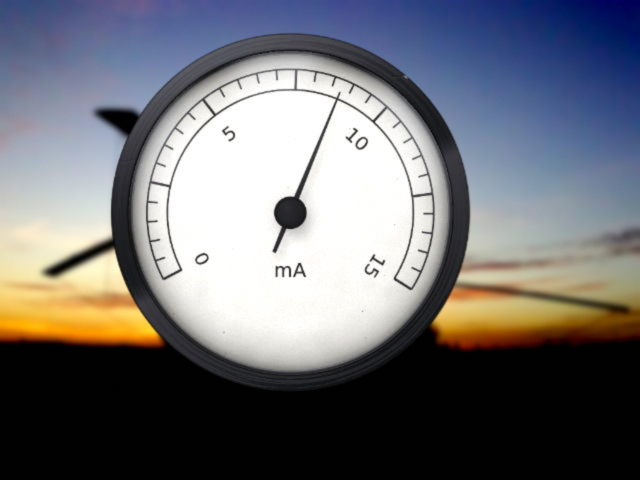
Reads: 8.75mA
